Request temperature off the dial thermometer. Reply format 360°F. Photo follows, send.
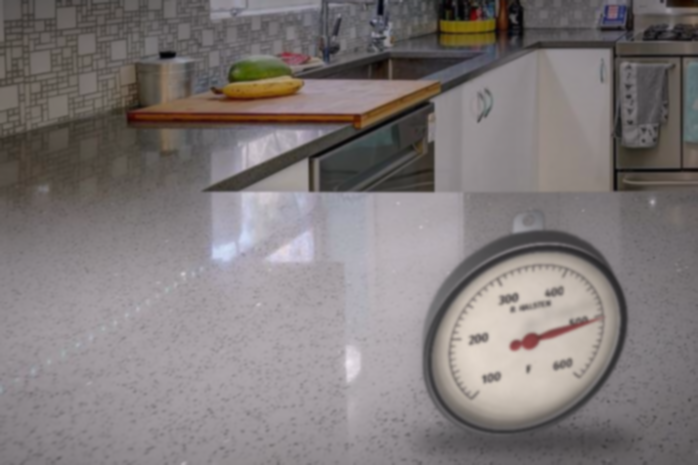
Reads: 500°F
